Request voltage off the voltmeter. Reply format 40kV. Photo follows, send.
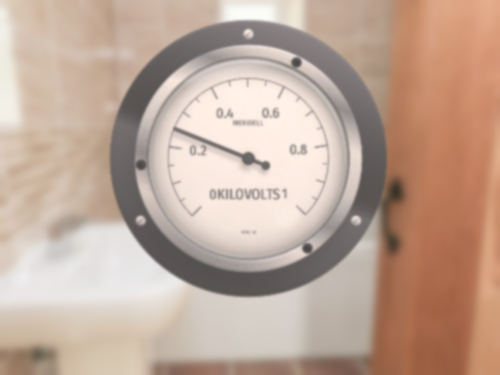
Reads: 0.25kV
